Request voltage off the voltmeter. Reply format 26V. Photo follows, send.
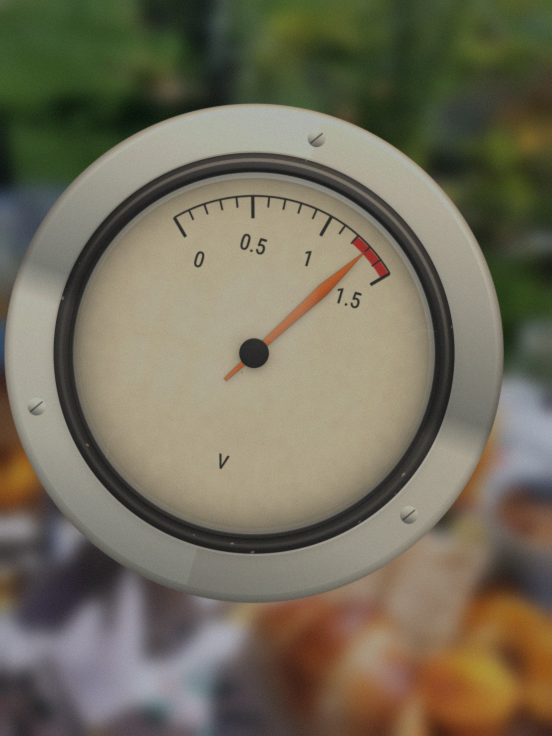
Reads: 1.3V
